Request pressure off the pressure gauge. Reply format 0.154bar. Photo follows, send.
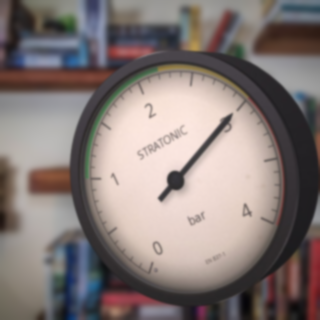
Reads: 3bar
